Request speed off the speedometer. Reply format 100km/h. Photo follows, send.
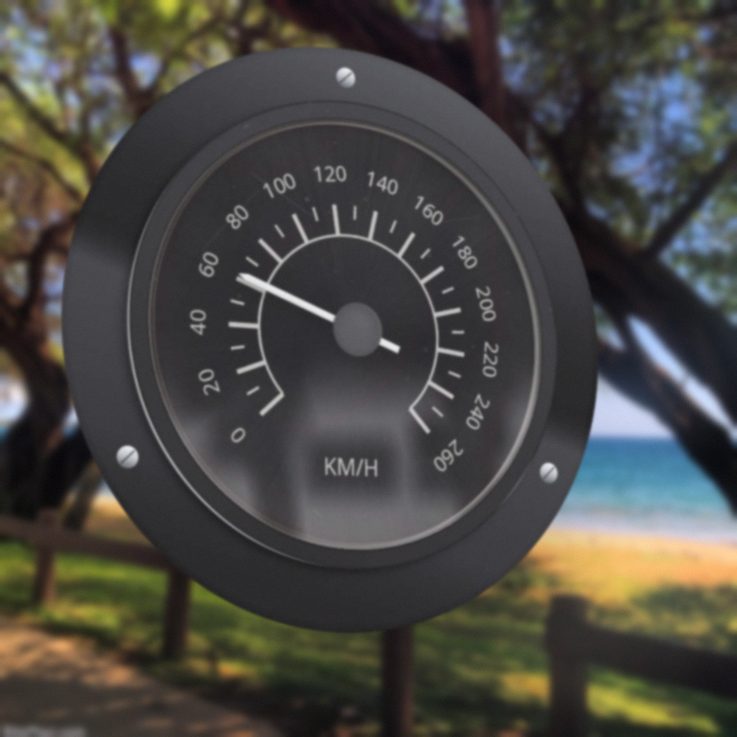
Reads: 60km/h
